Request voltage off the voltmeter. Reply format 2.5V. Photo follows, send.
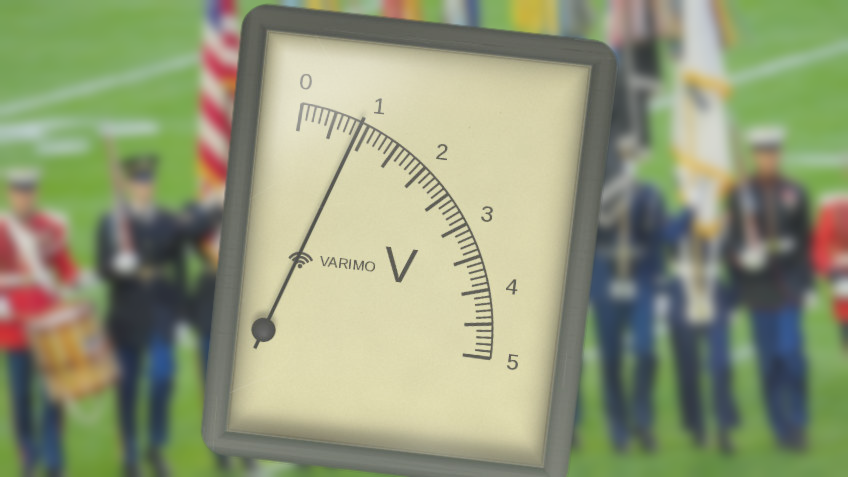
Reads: 0.9V
